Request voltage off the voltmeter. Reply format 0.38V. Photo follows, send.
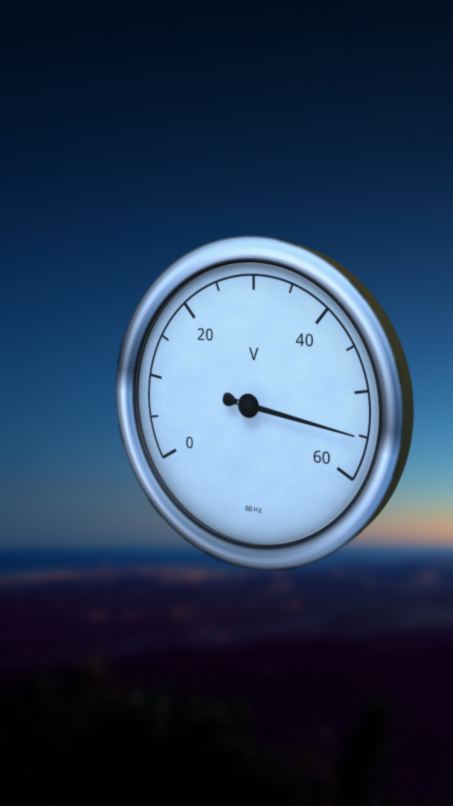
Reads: 55V
